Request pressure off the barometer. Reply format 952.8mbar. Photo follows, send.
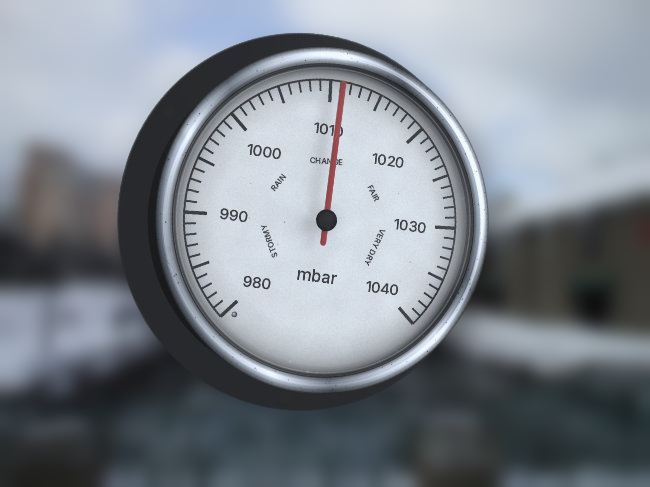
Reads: 1011mbar
